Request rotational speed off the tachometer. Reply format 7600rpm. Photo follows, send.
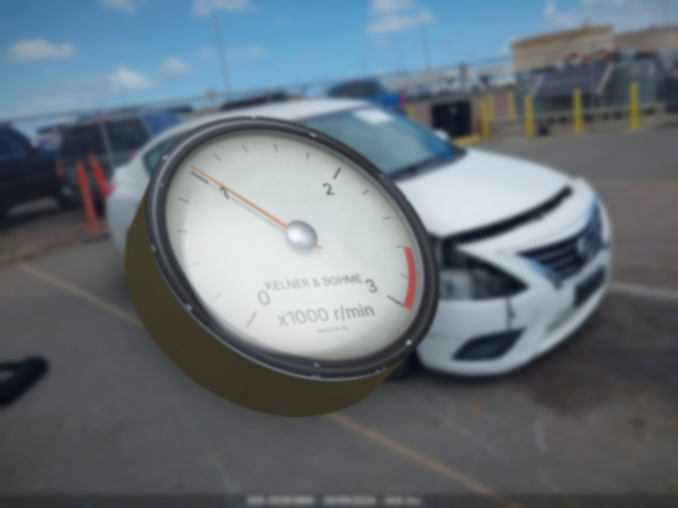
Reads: 1000rpm
